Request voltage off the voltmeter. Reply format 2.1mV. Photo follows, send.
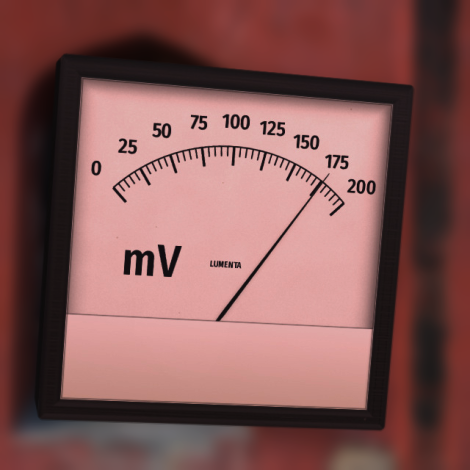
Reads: 175mV
